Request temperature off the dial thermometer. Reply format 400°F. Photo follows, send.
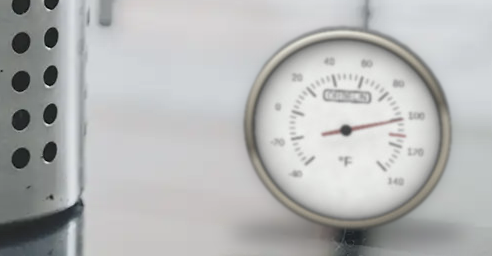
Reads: 100°F
